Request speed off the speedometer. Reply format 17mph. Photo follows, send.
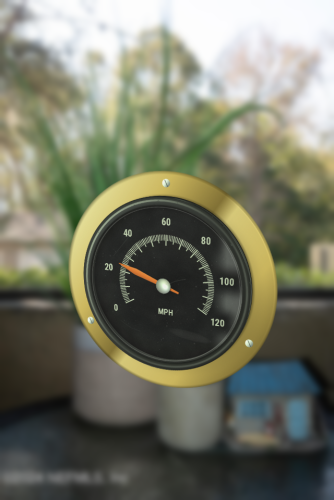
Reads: 25mph
